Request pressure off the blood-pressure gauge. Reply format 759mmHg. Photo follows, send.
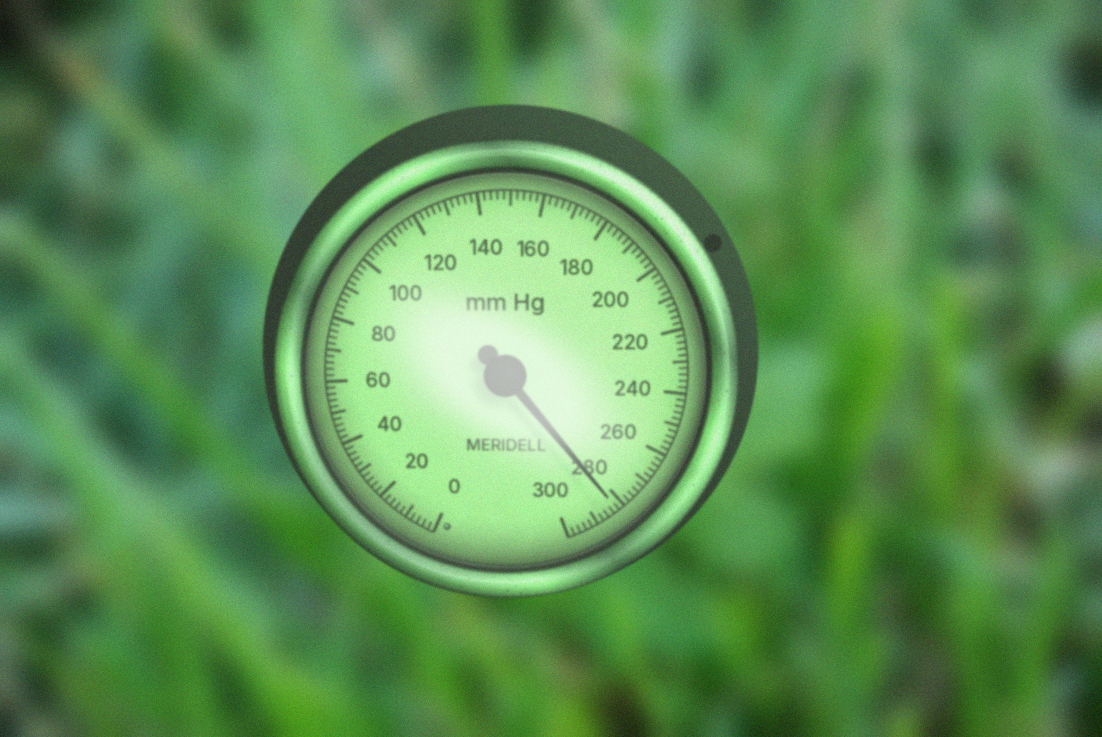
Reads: 282mmHg
